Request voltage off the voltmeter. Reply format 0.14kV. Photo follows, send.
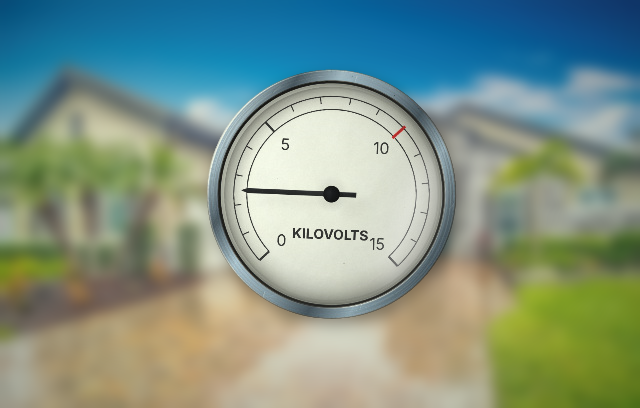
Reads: 2.5kV
